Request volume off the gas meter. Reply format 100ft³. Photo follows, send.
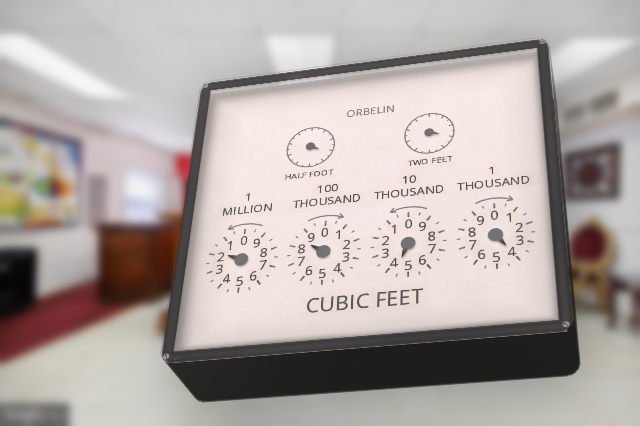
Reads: 184400ft³
